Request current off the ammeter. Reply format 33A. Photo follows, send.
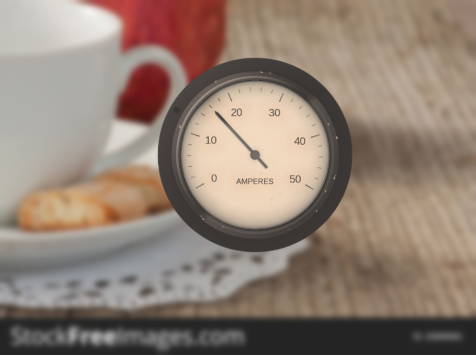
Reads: 16A
